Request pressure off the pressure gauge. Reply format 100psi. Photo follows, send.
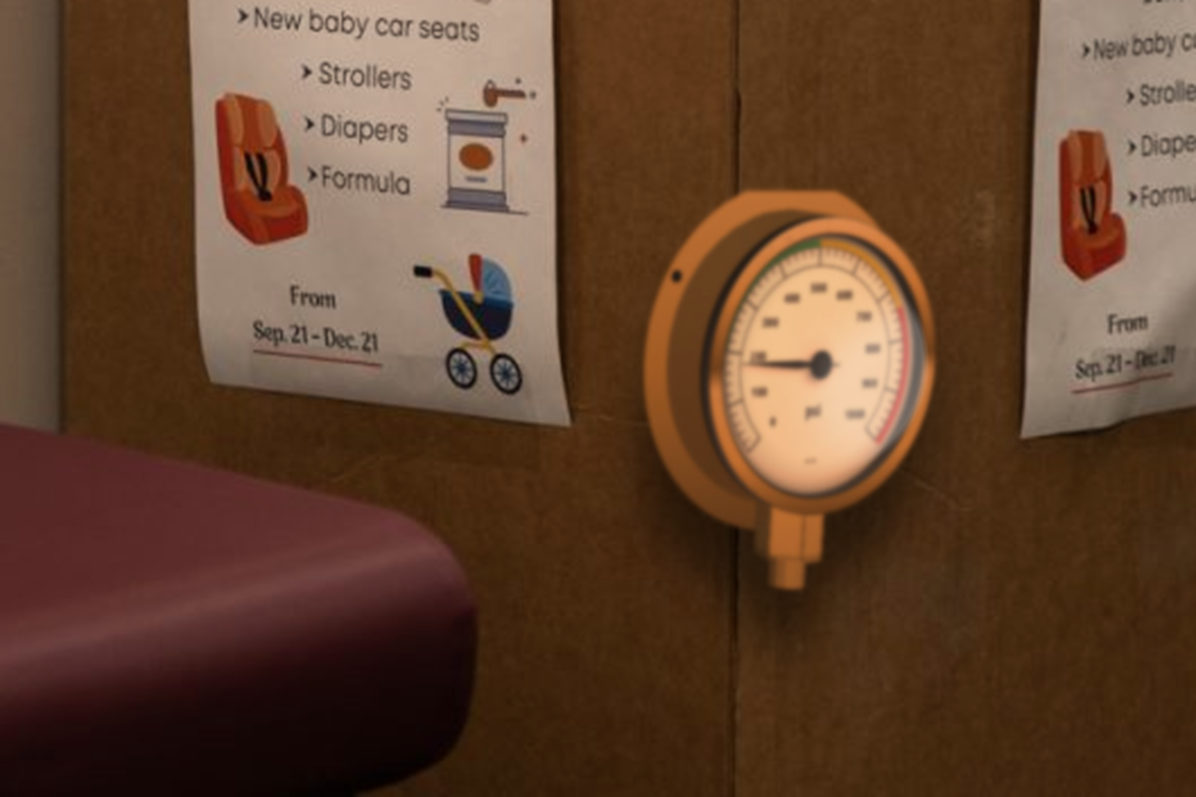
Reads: 180psi
